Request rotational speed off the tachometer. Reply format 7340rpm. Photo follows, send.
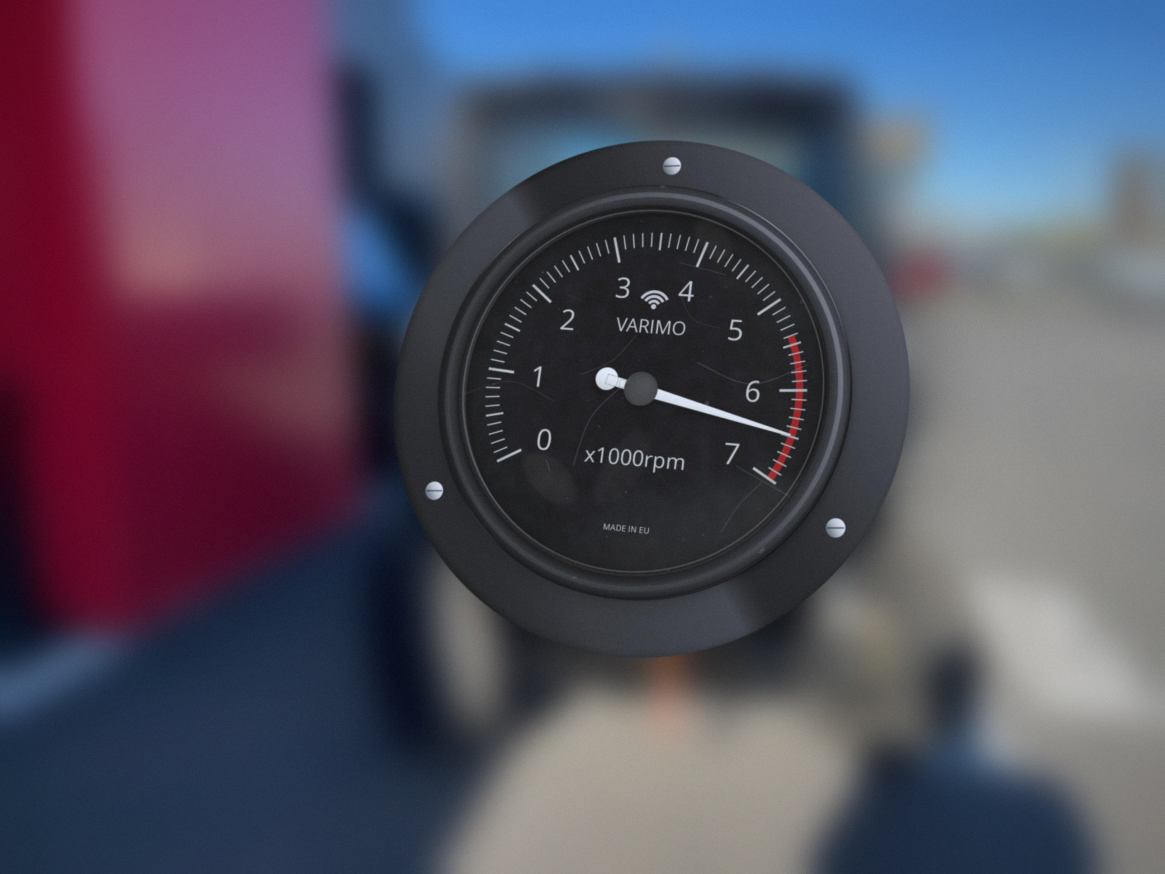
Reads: 6500rpm
